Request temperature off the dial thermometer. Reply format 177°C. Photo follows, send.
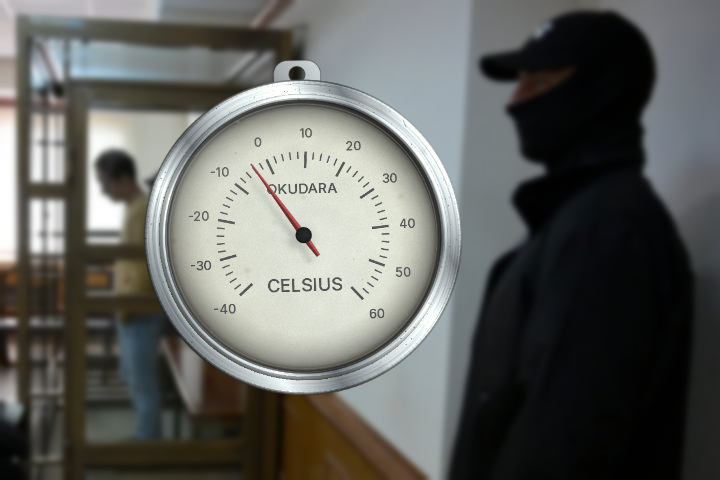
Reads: -4°C
